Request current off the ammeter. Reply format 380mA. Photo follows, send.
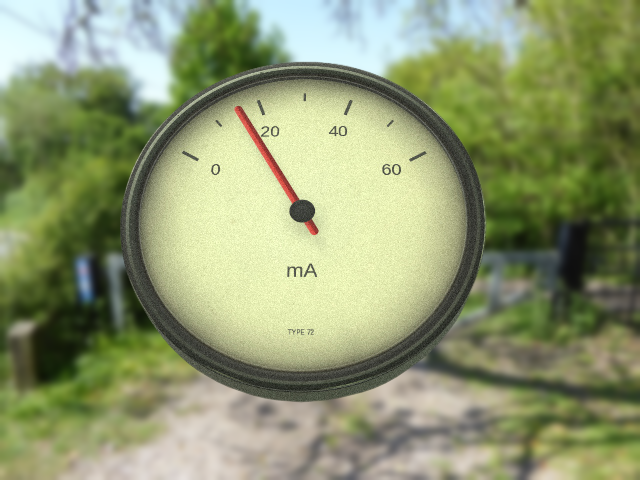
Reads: 15mA
